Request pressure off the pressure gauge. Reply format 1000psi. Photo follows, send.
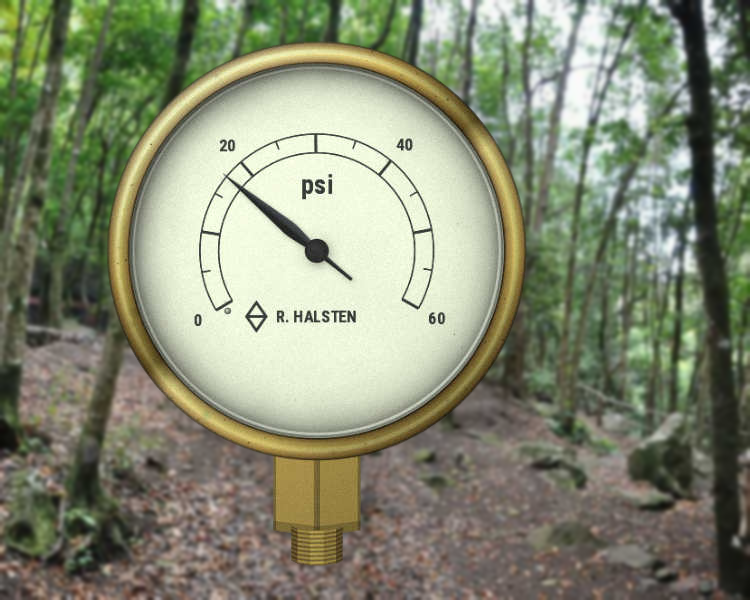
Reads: 17.5psi
